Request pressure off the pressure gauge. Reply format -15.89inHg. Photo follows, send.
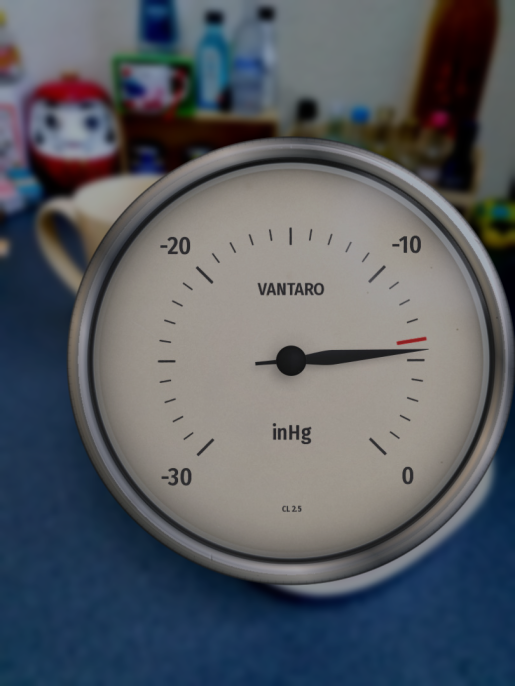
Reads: -5.5inHg
